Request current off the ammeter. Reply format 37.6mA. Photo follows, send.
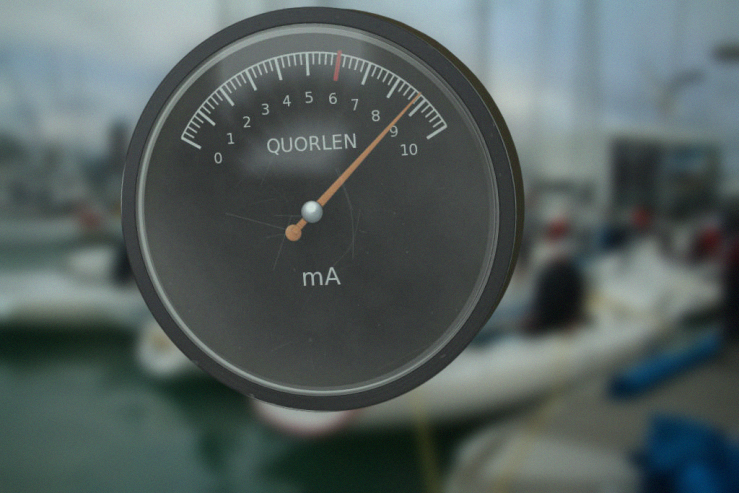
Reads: 8.8mA
